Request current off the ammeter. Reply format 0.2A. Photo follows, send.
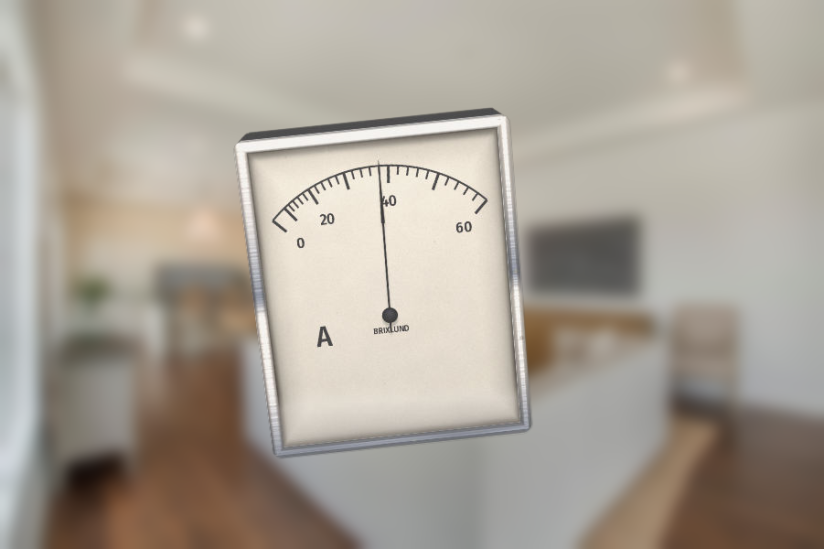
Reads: 38A
